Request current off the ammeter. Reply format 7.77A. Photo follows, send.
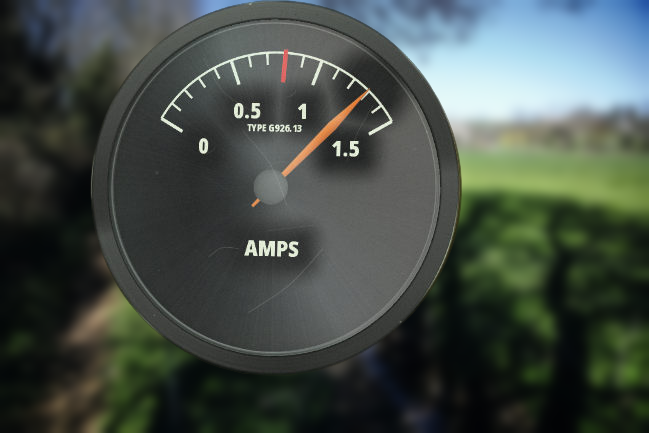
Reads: 1.3A
